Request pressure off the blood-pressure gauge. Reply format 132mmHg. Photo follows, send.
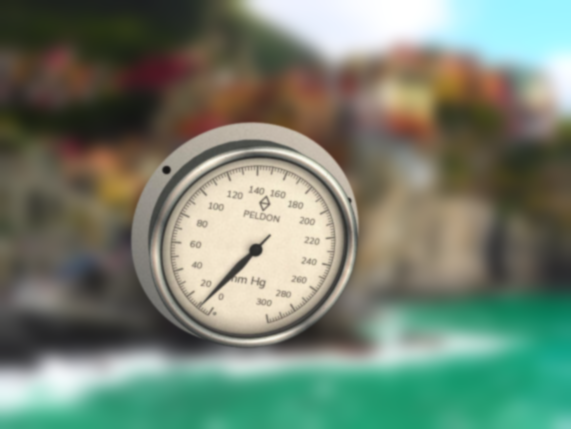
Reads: 10mmHg
